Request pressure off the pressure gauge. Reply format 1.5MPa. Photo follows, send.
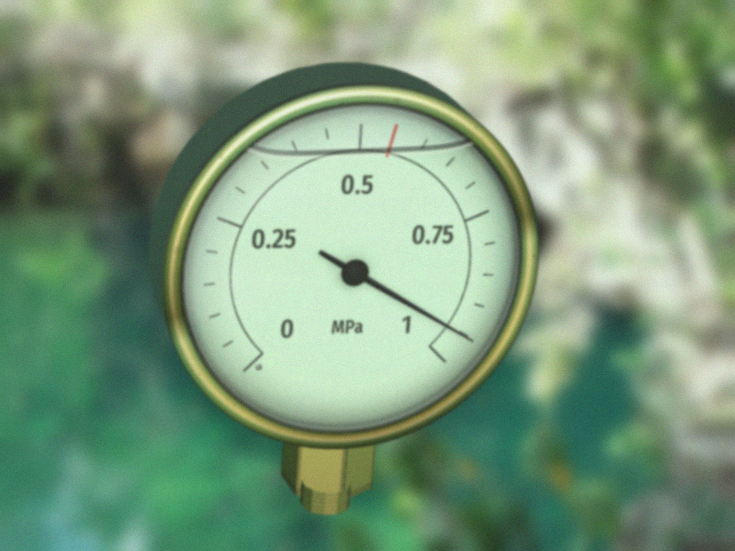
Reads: 0.95MPa
